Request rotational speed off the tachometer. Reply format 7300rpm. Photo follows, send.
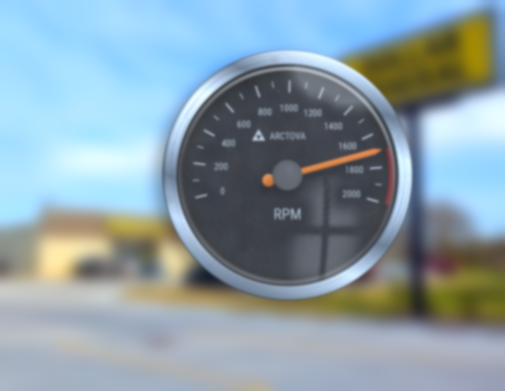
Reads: 1700rpm
